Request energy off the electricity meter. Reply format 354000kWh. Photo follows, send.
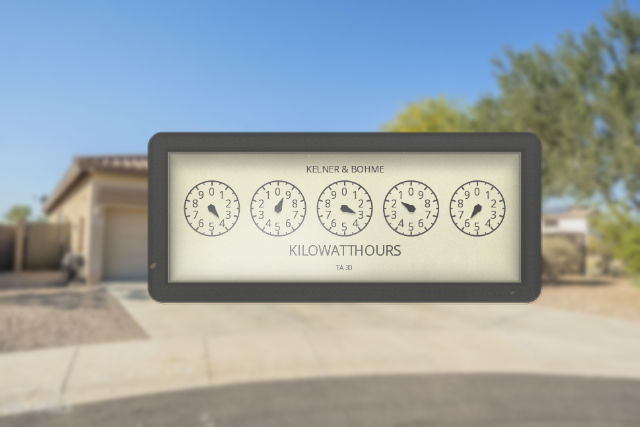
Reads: 39316kWh
